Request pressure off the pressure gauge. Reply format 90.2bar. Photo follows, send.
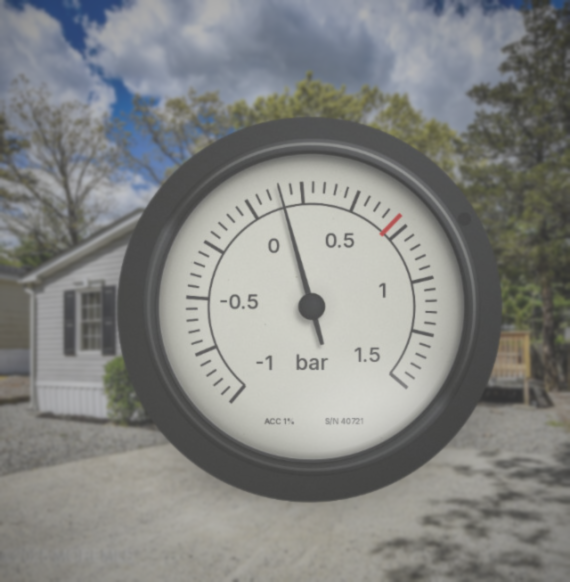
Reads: 0.15bar
